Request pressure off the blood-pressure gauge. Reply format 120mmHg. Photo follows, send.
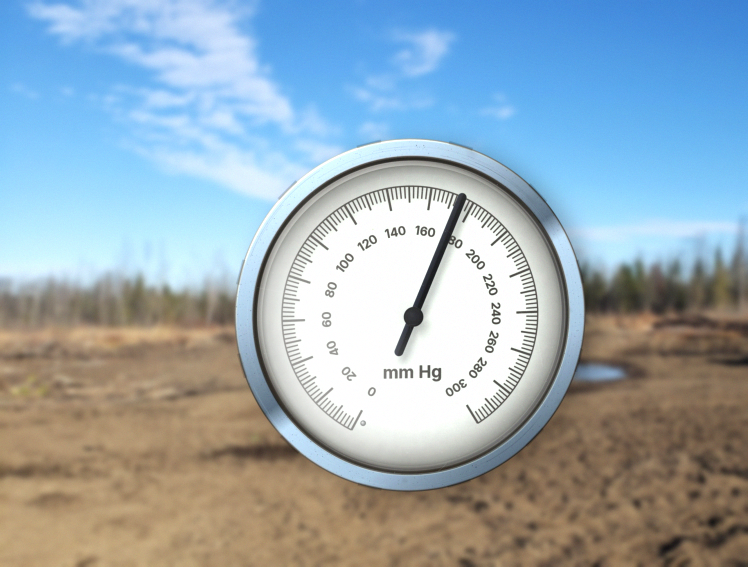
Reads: 174mmHg
